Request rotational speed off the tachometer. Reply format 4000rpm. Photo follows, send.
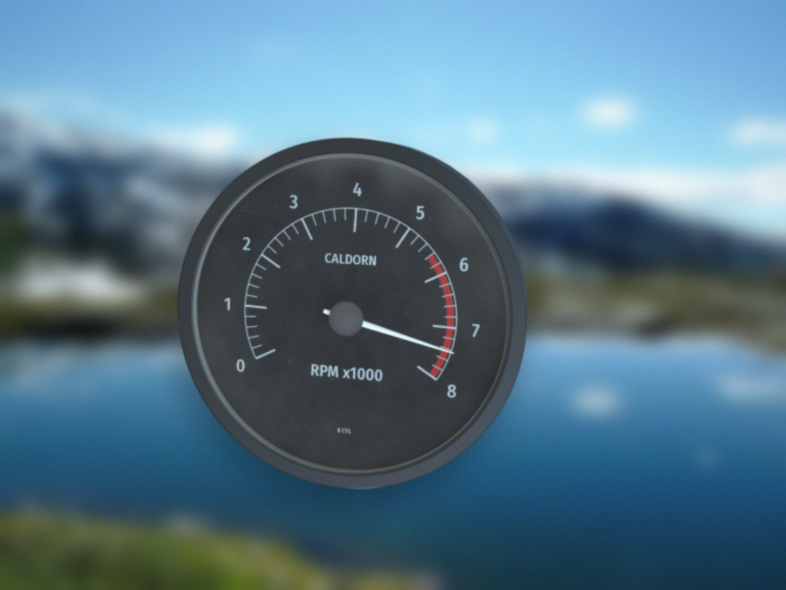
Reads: 7400rpm
